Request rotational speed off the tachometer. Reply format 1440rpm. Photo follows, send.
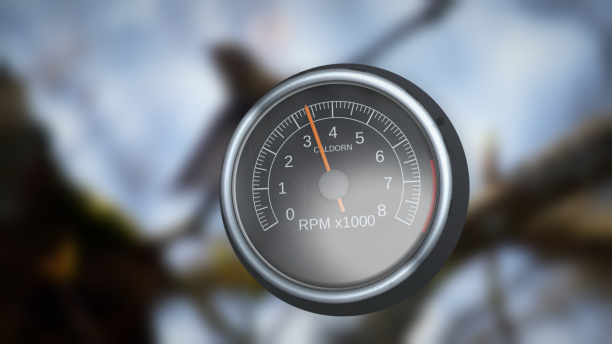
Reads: 3400rpm
